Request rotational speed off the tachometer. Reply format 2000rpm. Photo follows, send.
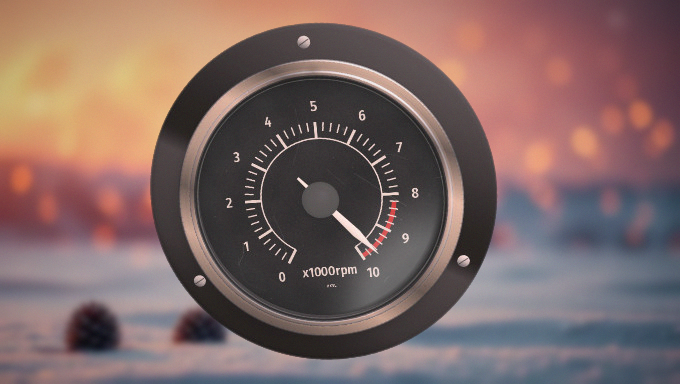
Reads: 9600rpm
